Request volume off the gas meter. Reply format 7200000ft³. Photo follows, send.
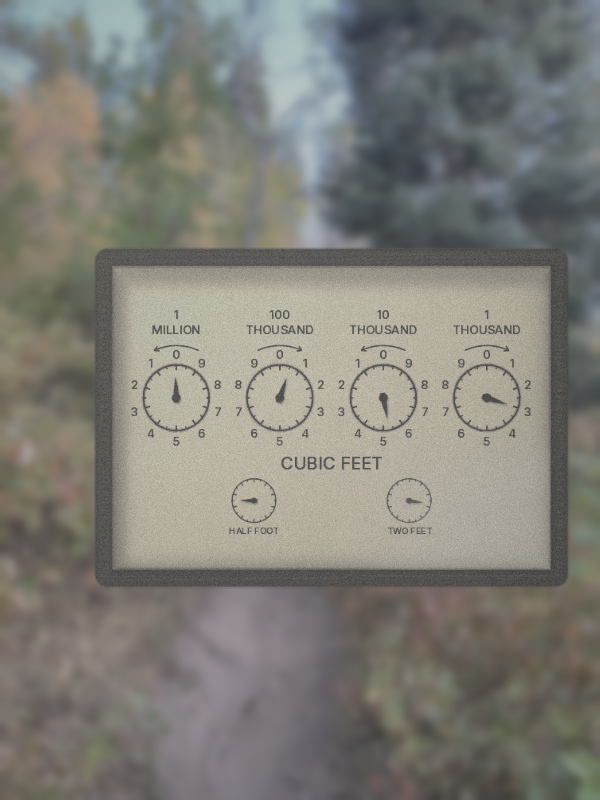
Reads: 5300ft³
